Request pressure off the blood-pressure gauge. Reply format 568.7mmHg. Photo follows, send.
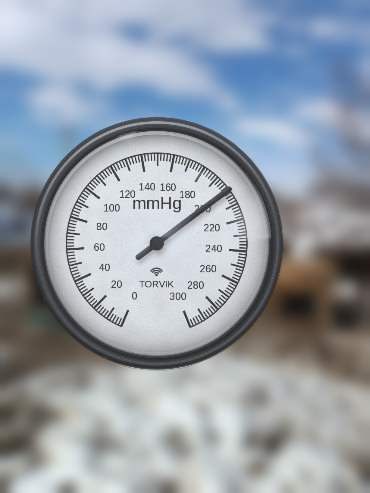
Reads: 200mmHg
